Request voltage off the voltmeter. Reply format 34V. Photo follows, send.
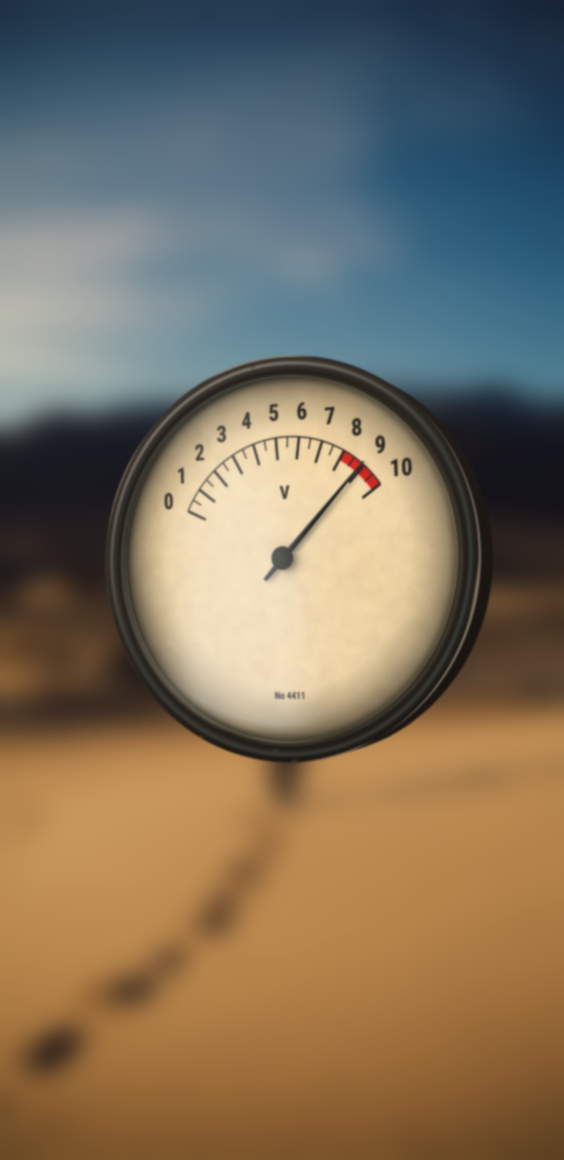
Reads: 9V
